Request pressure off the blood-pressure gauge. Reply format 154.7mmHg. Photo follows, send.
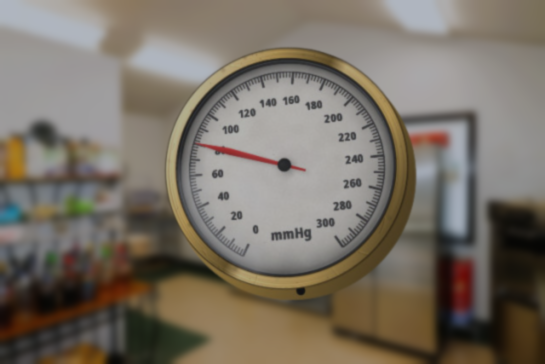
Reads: 80mmHg
